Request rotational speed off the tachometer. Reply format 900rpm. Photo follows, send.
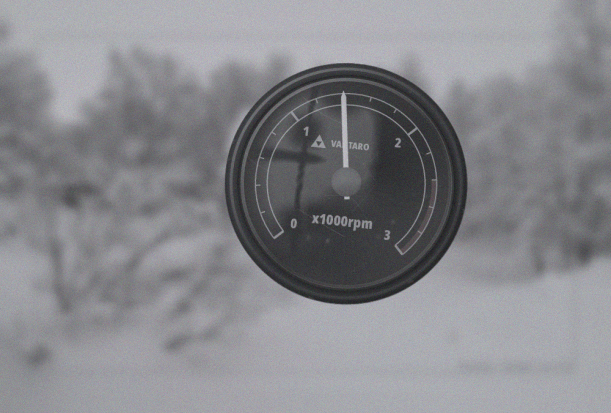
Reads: 1400rpm
